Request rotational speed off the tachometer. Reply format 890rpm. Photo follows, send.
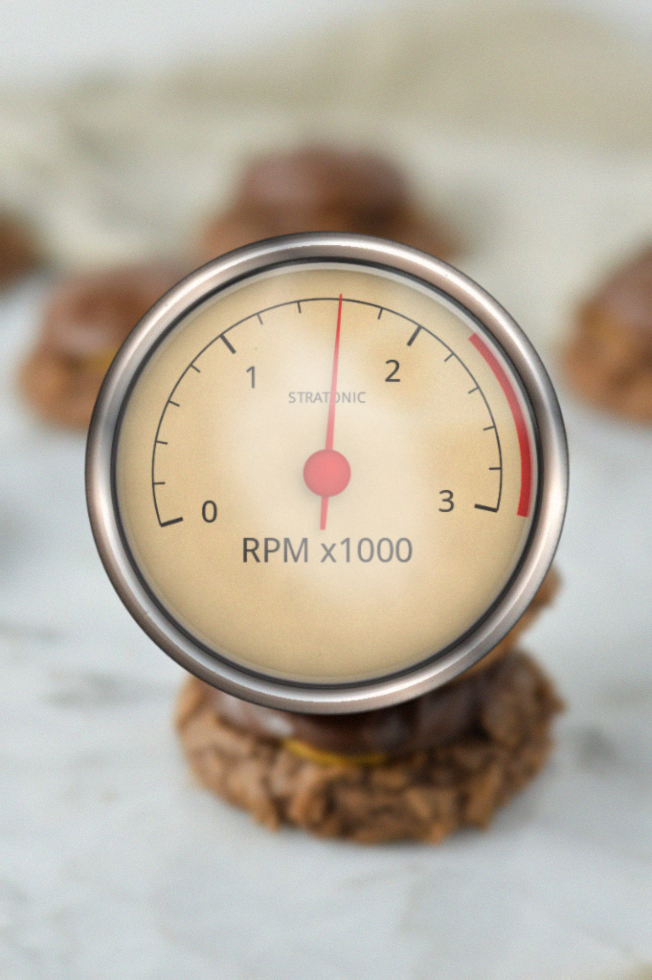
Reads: 1600rpm
